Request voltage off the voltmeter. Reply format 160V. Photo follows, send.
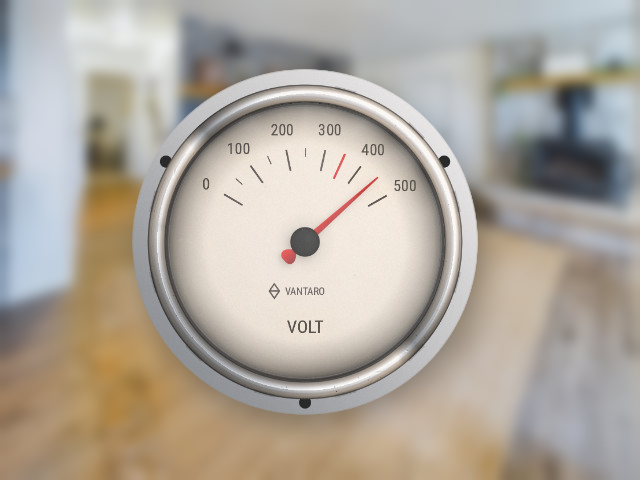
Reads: 450V
